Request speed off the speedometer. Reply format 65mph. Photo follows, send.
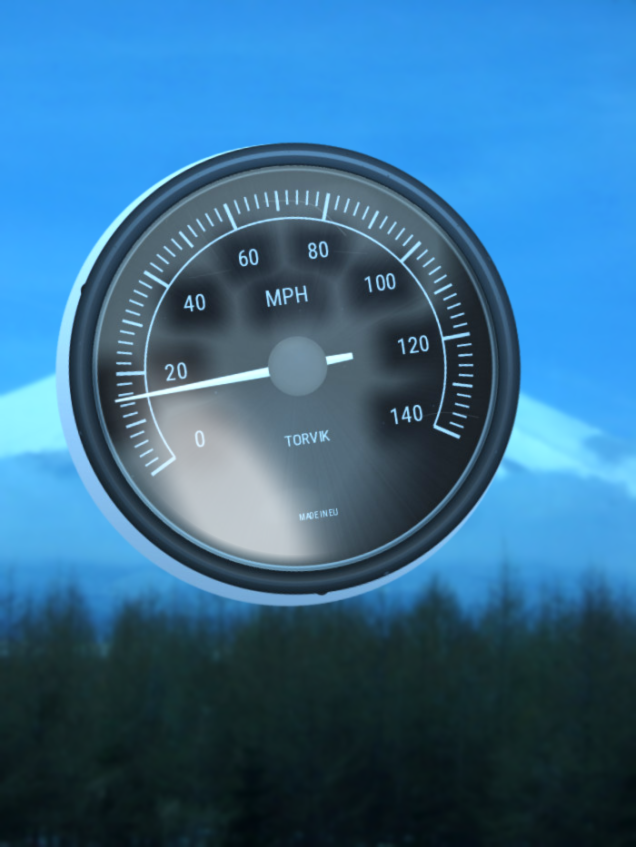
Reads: 15mph
